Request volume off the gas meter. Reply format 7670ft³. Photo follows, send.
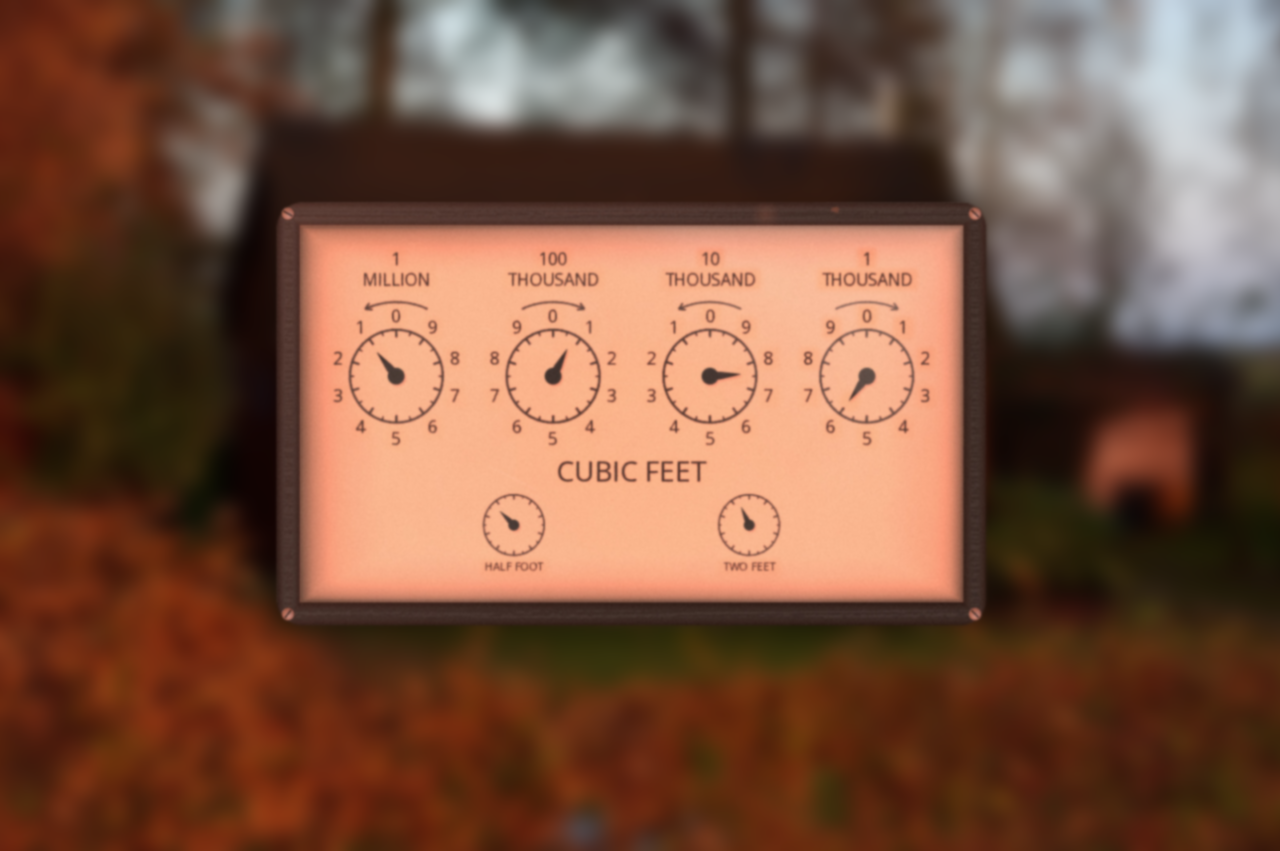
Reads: 107600ft³
